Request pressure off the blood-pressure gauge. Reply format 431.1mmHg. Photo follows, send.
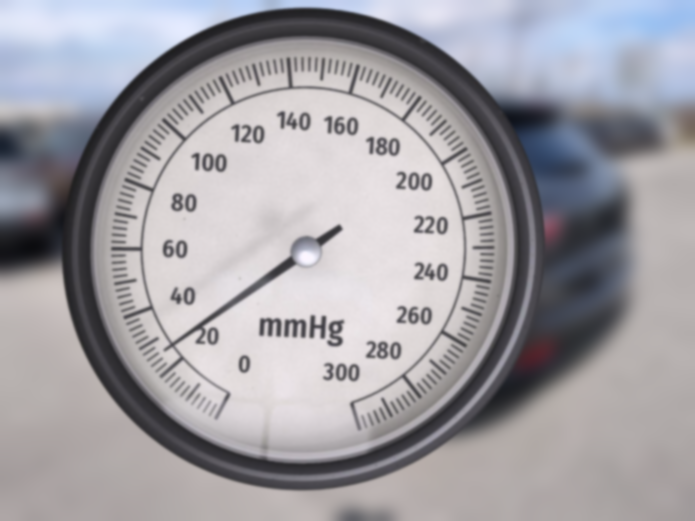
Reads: 26mmHg
